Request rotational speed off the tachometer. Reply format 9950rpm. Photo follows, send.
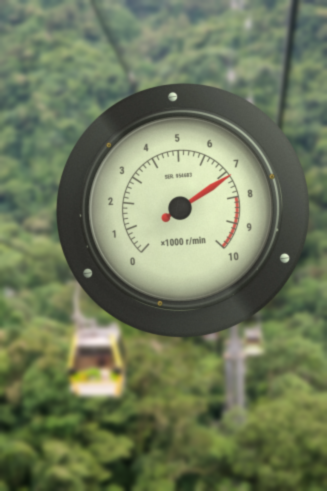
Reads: 7200rpm
